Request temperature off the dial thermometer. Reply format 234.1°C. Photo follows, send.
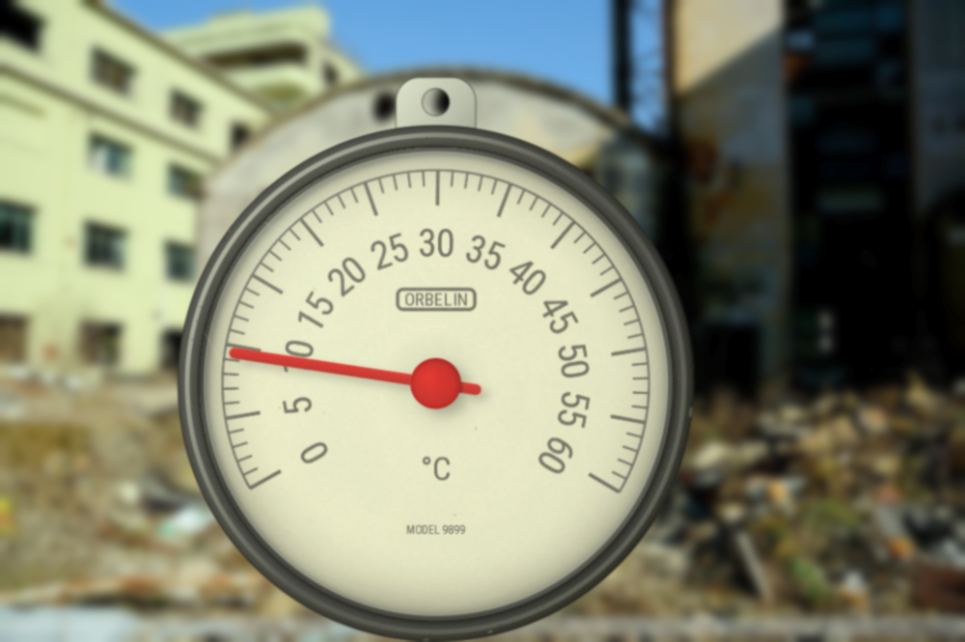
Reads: 9.5°C
